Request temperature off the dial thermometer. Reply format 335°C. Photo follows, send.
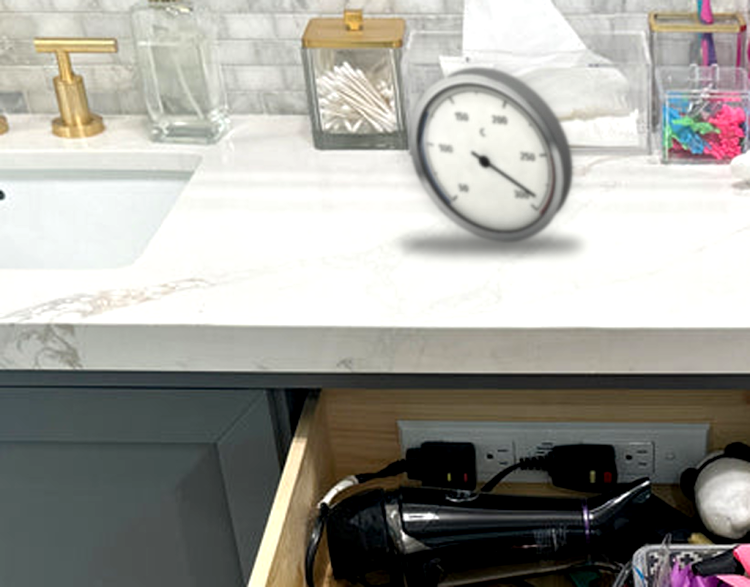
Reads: 287.5°C
